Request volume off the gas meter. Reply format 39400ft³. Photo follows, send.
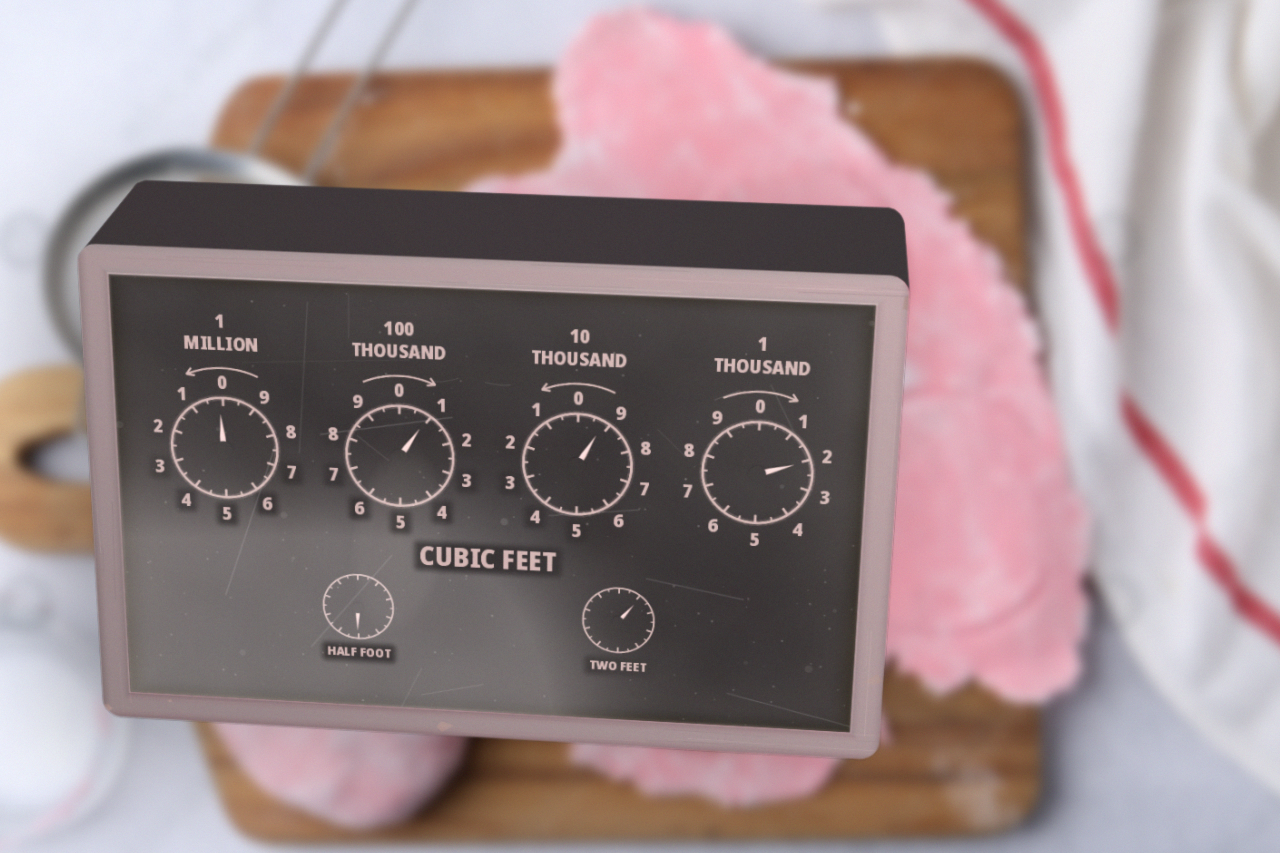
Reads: 9200ft³
